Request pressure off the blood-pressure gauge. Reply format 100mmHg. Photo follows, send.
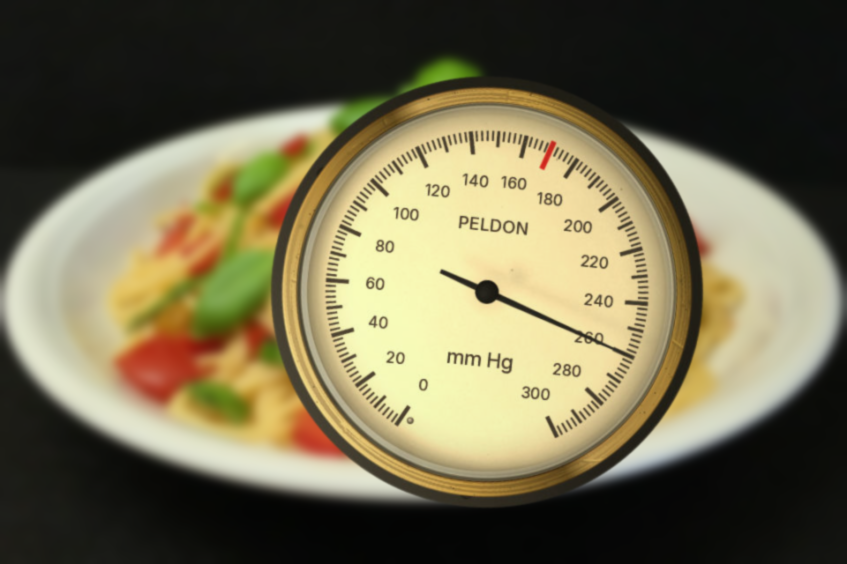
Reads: 260mmHg
